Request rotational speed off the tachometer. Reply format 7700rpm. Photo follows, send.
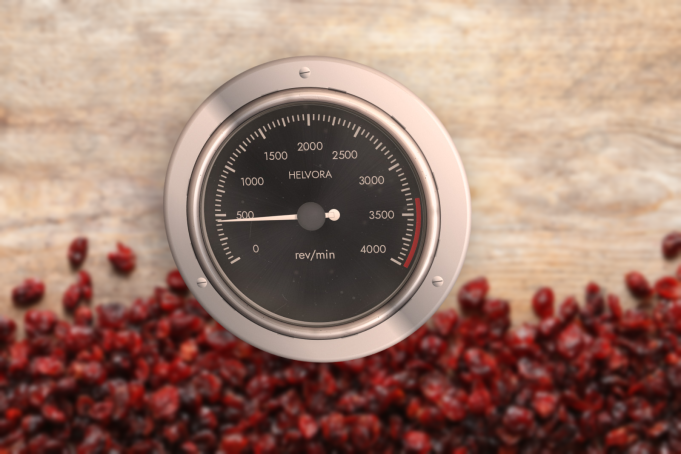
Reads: 450rpm
